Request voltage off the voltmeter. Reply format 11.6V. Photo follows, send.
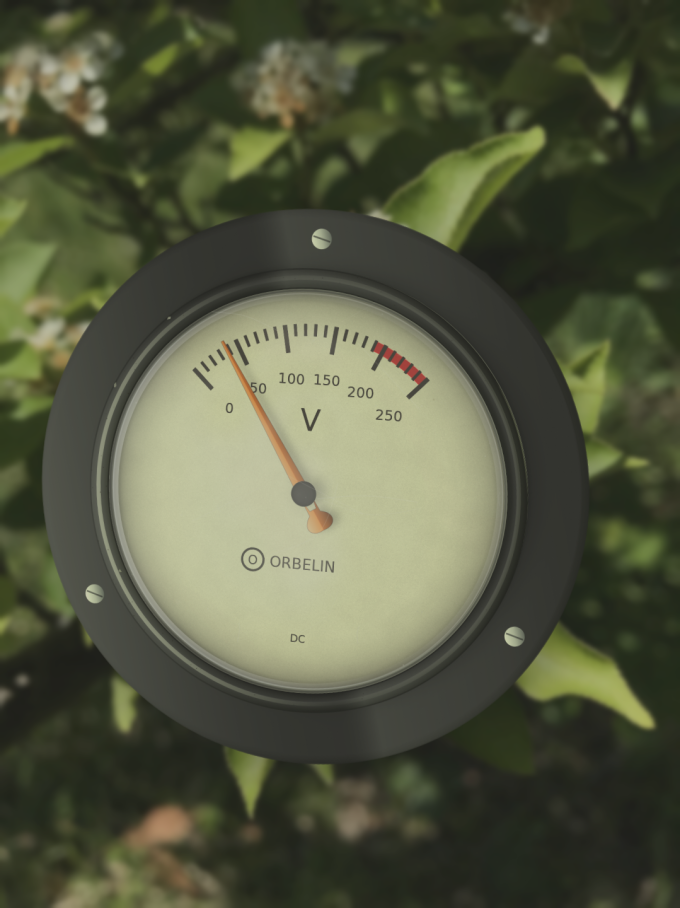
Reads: 40V
